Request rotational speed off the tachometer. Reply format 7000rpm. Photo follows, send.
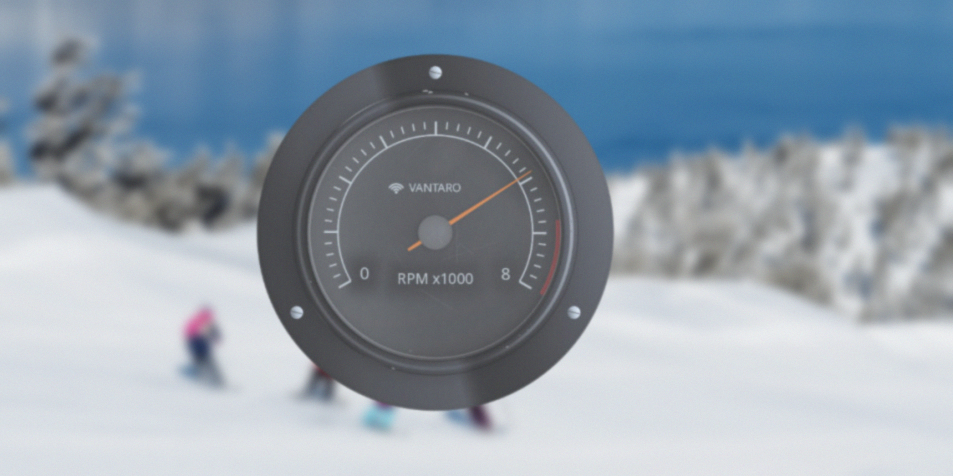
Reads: 5900rpm
